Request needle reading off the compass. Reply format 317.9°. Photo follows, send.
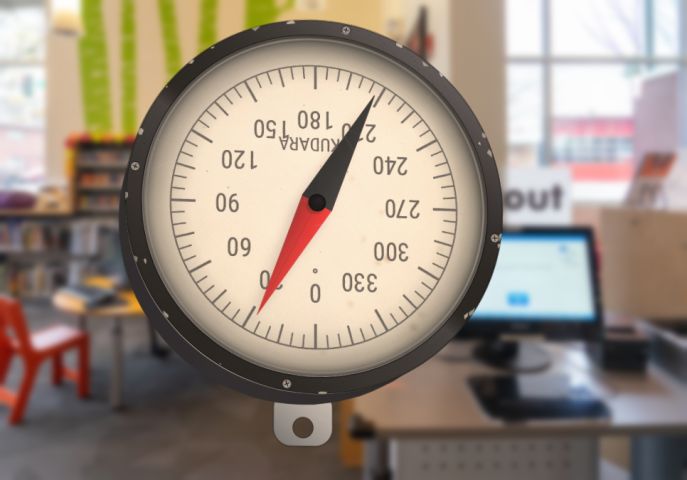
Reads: 27.5°
